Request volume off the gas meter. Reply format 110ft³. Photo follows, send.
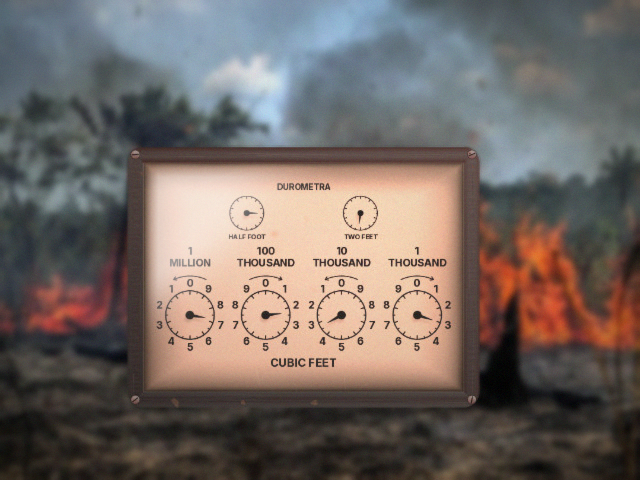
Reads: 723300ft³
